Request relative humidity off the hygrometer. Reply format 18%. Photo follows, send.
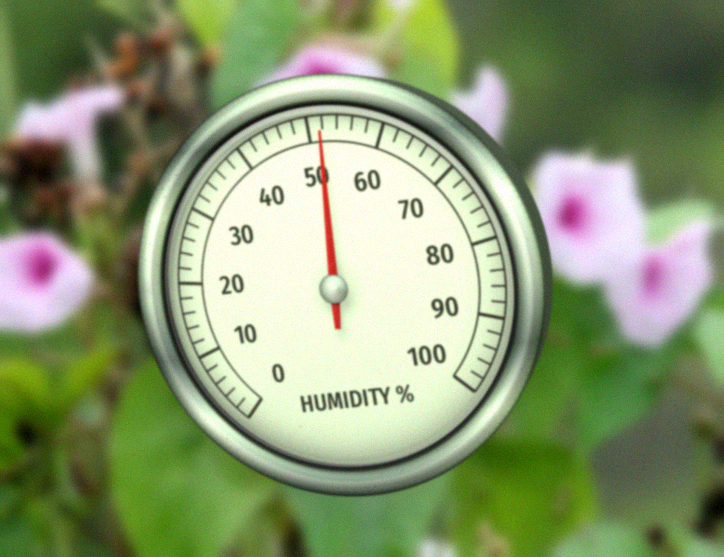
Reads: 52%
